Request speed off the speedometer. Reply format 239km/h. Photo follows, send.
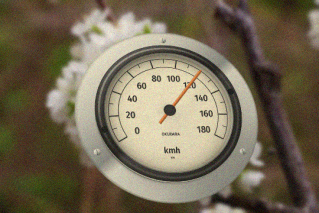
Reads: 120km/h
